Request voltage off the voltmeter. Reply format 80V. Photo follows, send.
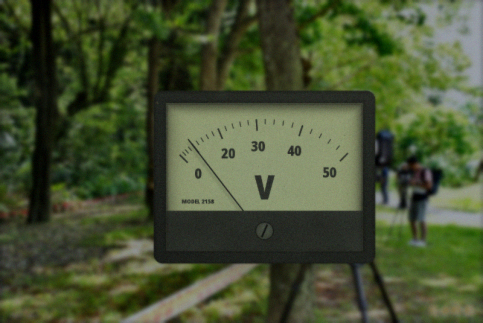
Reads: 10V
